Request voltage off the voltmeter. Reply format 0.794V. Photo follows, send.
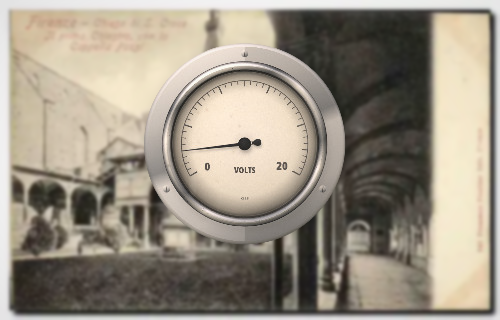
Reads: 2V
